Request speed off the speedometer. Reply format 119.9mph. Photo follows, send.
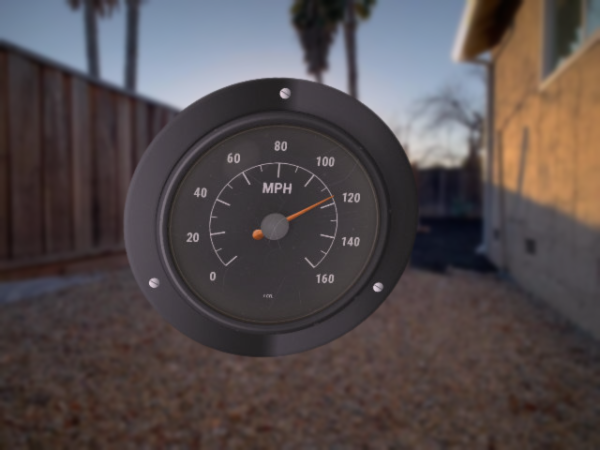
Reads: 115mph
